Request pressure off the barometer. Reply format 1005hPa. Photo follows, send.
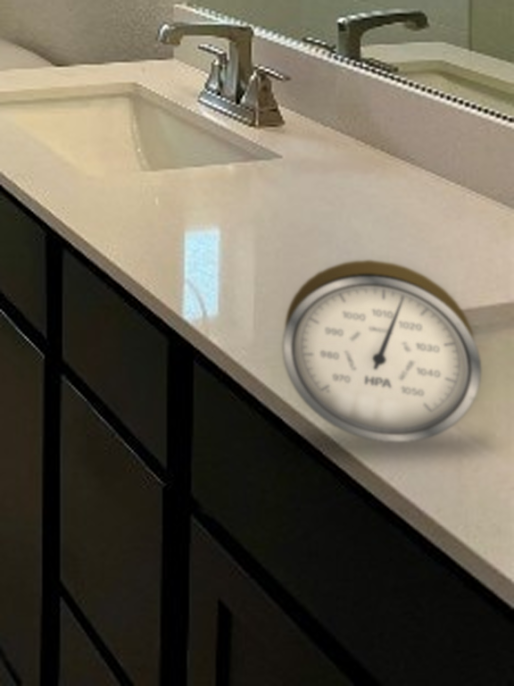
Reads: 1014hPa
